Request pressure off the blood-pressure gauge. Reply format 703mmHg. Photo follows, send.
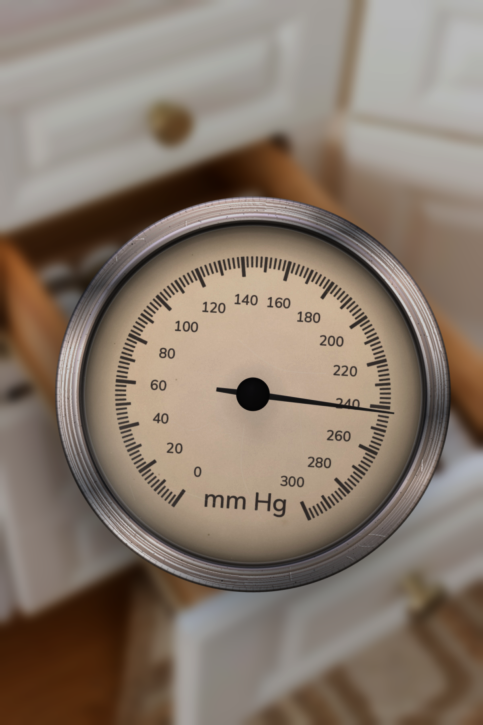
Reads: 242mmHg
